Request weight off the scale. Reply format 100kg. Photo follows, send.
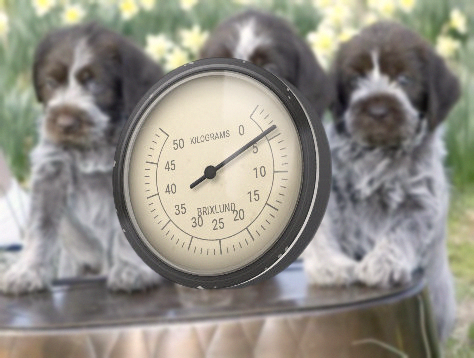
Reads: 4kg
